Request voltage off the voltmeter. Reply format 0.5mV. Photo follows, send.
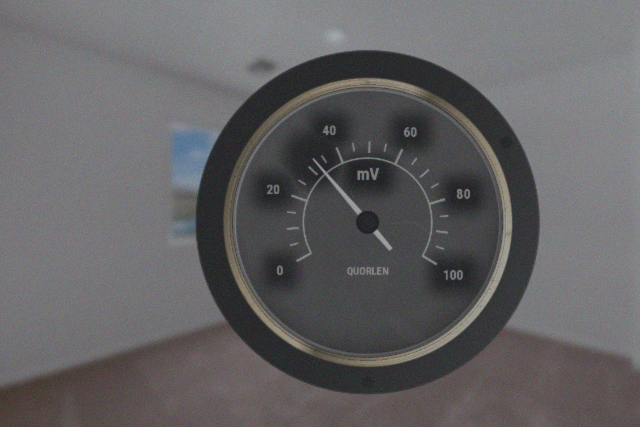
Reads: 32.5mV
